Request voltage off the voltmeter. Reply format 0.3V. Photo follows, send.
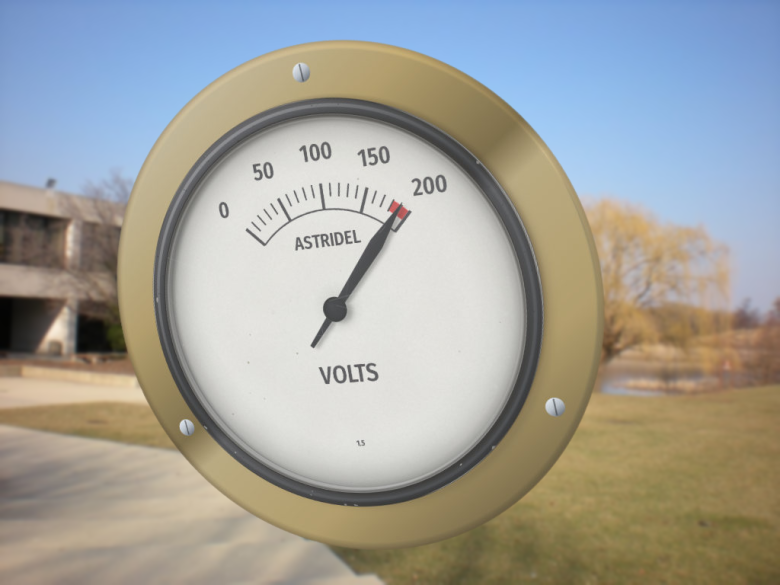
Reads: 190V
